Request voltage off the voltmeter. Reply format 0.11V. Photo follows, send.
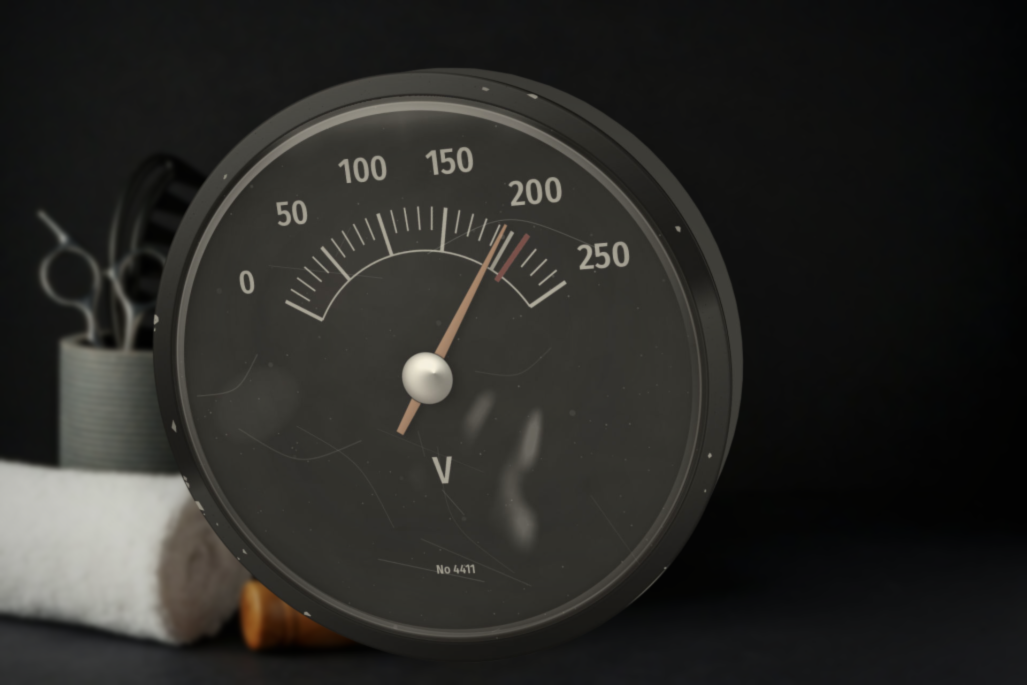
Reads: 195V
